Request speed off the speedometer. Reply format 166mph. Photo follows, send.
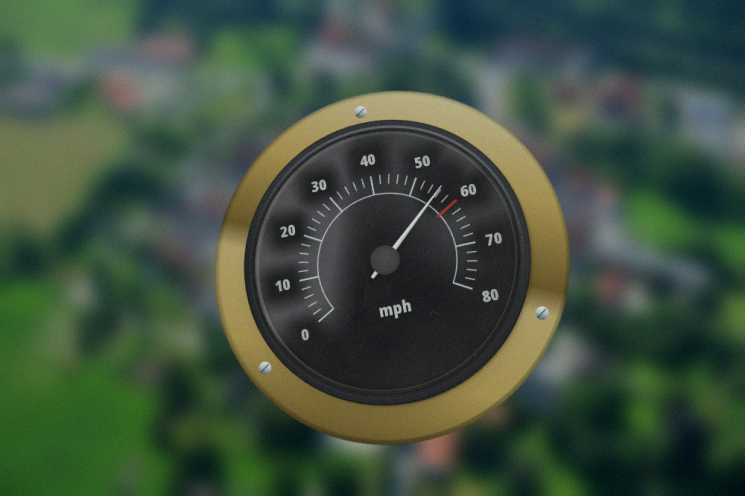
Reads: 56mph
